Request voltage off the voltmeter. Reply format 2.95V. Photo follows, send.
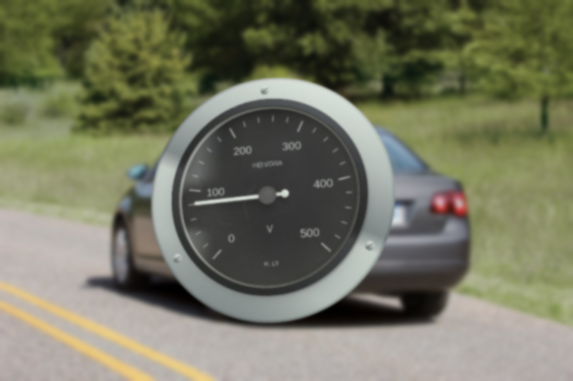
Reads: 80V
